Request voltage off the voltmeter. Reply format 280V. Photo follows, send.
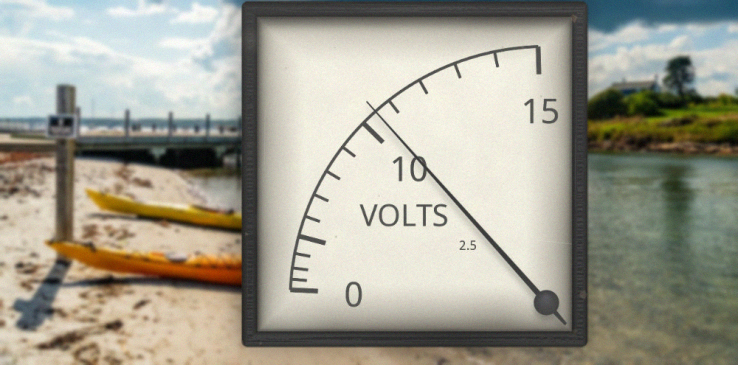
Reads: 10.5V
